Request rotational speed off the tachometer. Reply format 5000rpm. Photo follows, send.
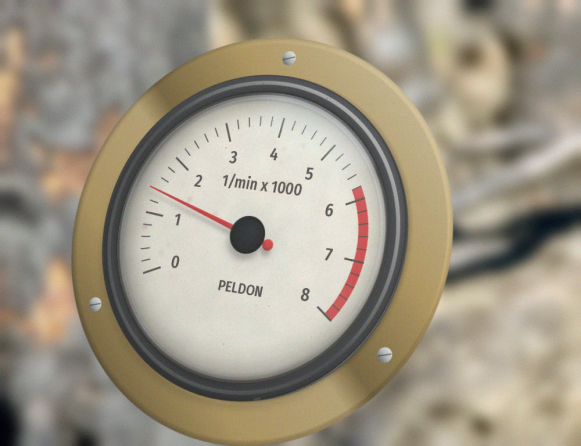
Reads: 1400rpm
